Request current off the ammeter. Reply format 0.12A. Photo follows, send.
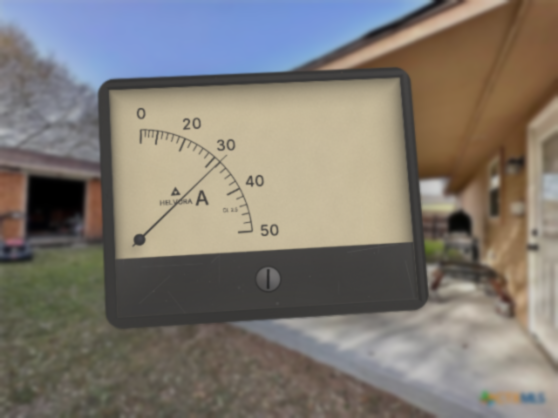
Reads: 32A
